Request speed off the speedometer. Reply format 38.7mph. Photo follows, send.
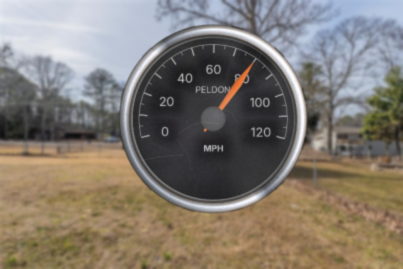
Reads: 80mph
